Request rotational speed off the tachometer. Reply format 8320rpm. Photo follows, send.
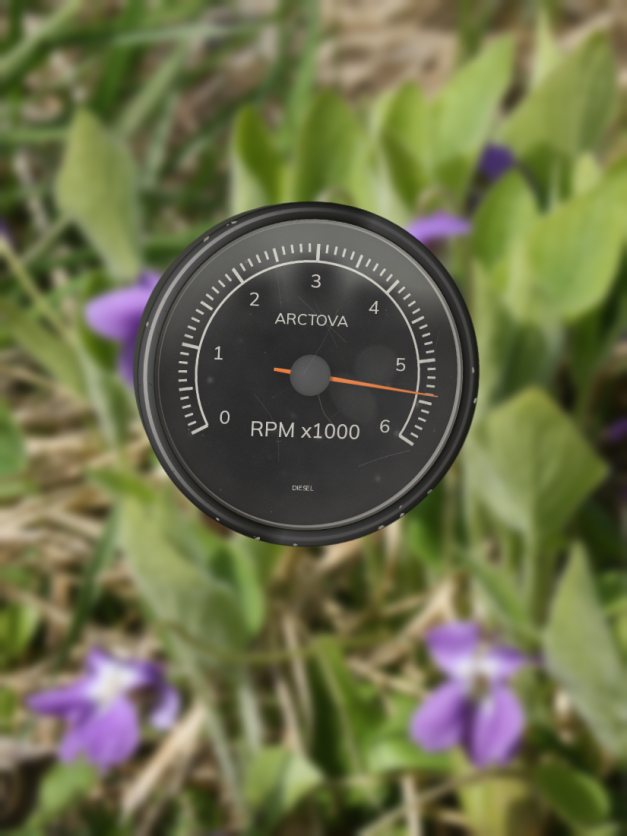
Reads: 5400rpm
